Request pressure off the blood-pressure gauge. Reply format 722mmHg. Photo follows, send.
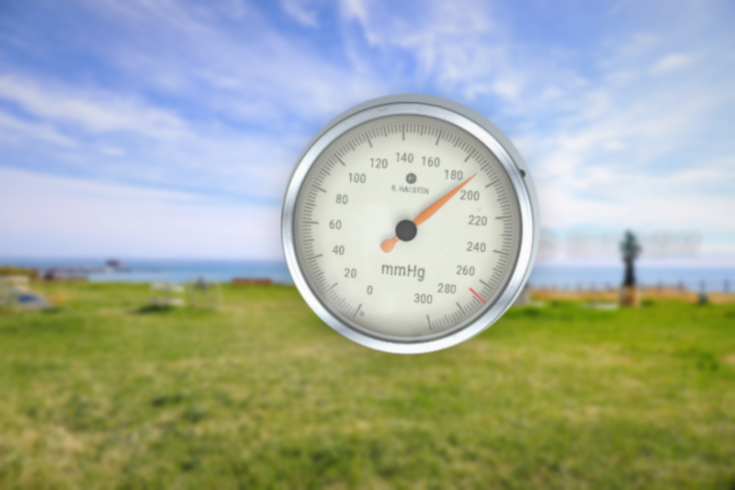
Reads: 190mmHg
